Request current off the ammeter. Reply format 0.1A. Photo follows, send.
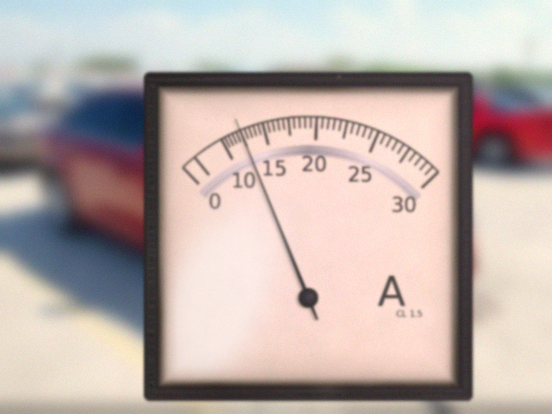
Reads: 12.5A
